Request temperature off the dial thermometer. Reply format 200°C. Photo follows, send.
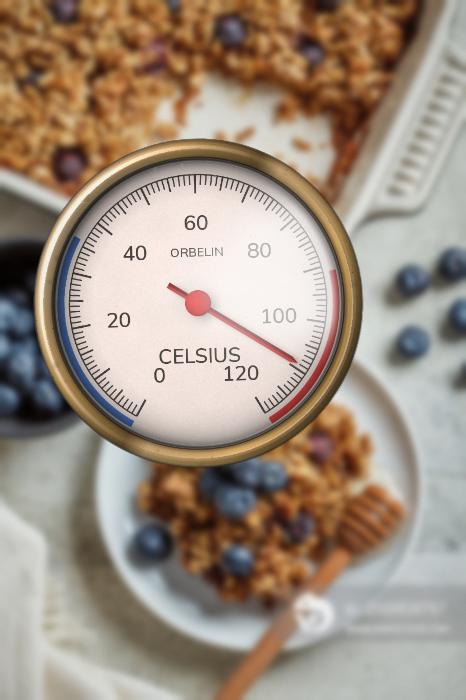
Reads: 109°C
